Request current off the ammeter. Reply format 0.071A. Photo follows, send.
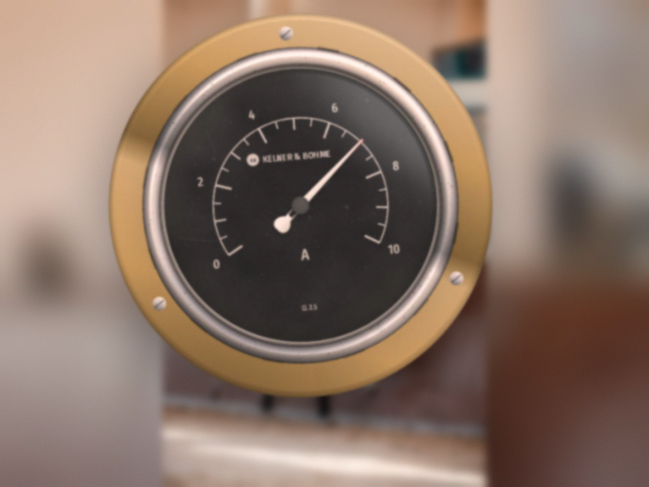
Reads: 7A
